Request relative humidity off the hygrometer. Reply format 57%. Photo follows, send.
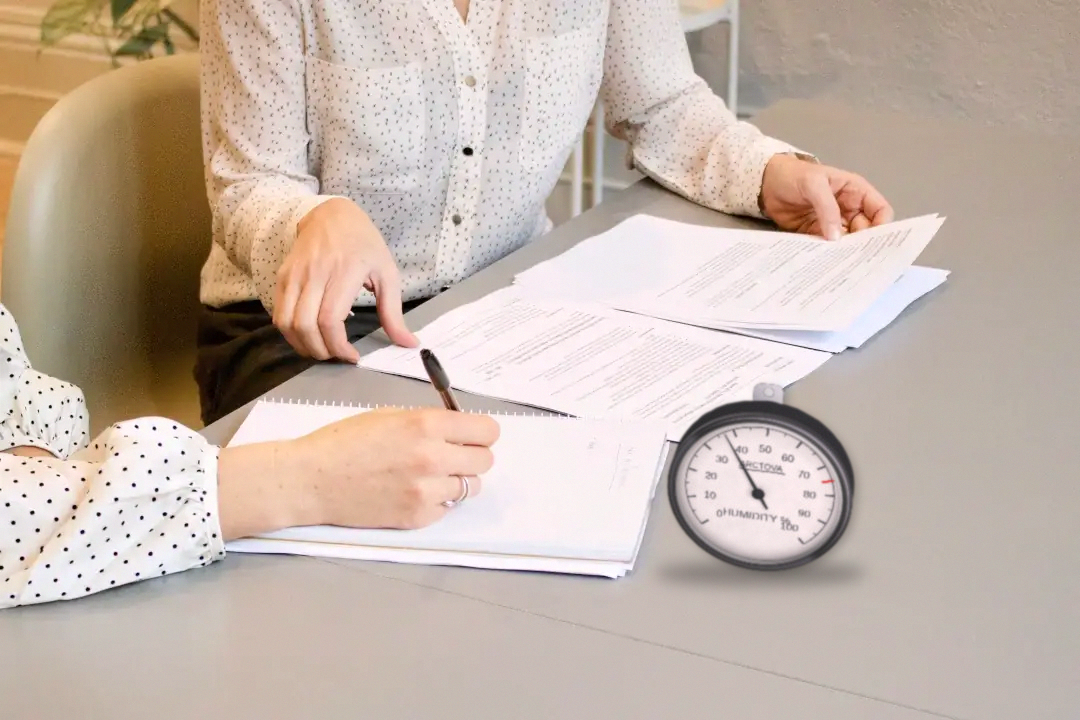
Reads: 37.5%
